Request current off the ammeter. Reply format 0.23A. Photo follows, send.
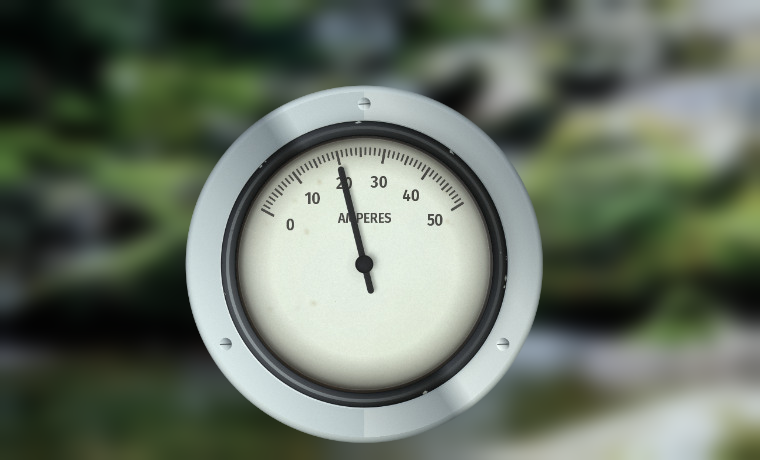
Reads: 20A
